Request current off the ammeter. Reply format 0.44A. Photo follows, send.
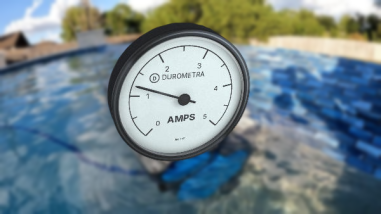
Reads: 1.25A
